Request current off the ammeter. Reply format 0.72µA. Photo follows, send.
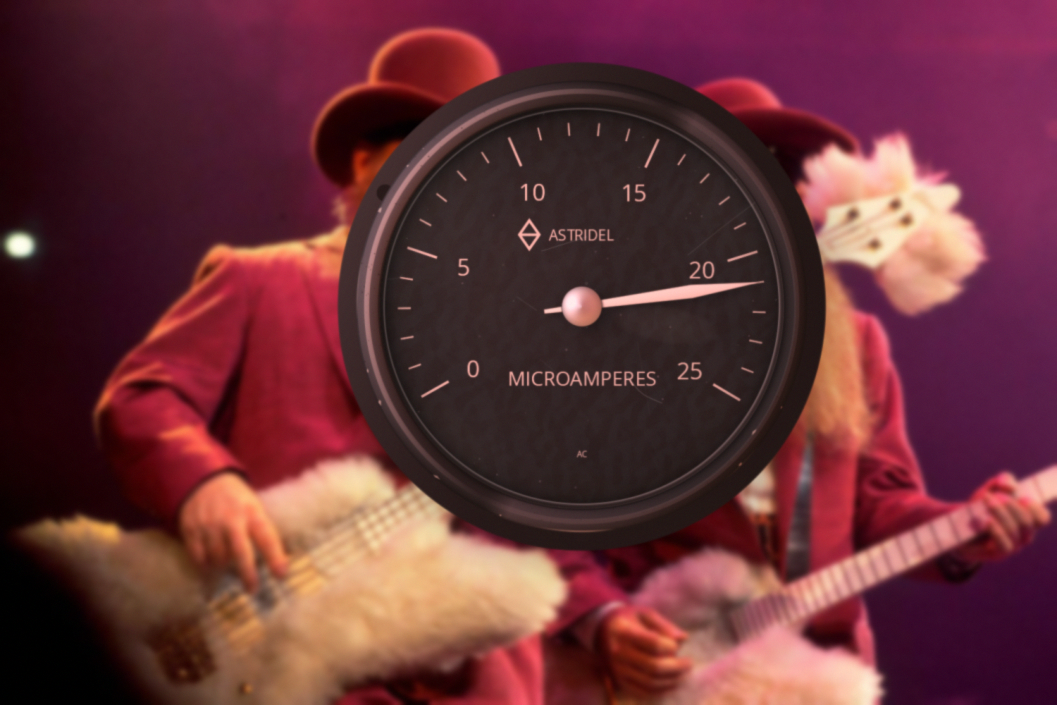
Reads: 21µA
